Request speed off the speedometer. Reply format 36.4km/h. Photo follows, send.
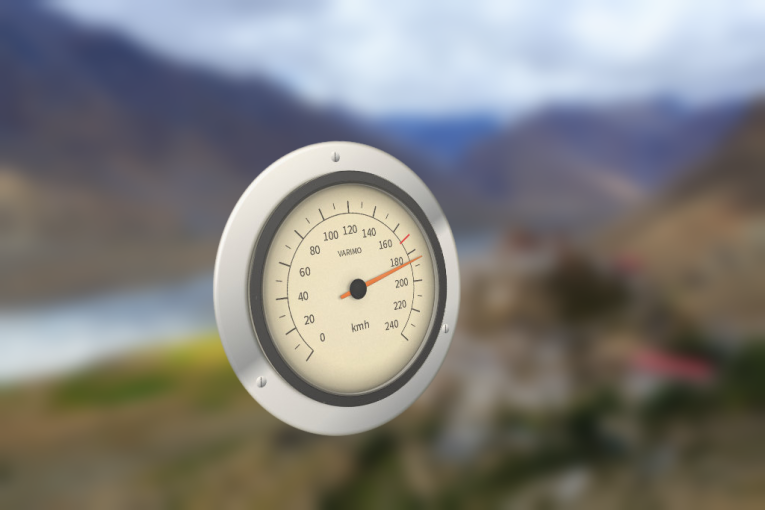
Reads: 185km/h
